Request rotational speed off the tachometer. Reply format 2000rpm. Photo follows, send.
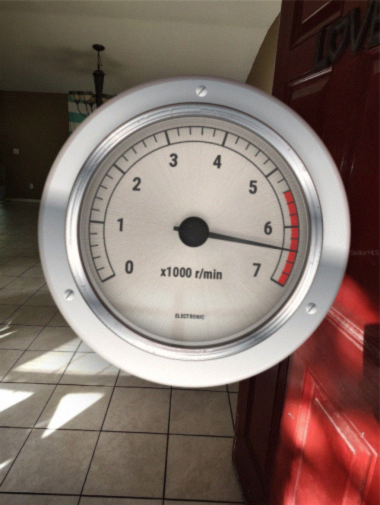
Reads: 6400rpm
